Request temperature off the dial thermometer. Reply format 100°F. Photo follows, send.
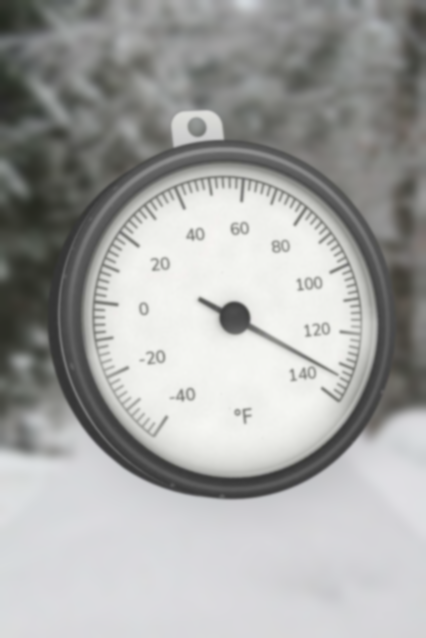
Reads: 134°F
